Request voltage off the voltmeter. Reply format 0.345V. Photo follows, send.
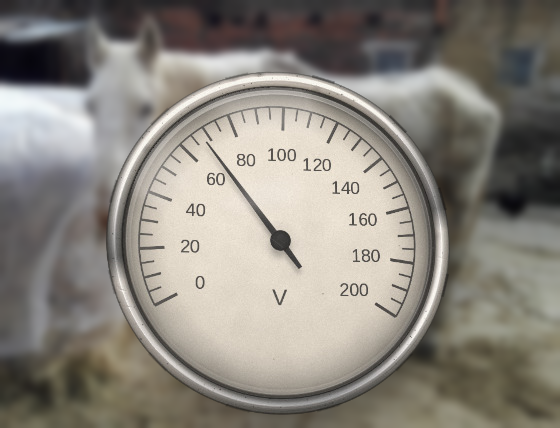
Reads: 67.5V
